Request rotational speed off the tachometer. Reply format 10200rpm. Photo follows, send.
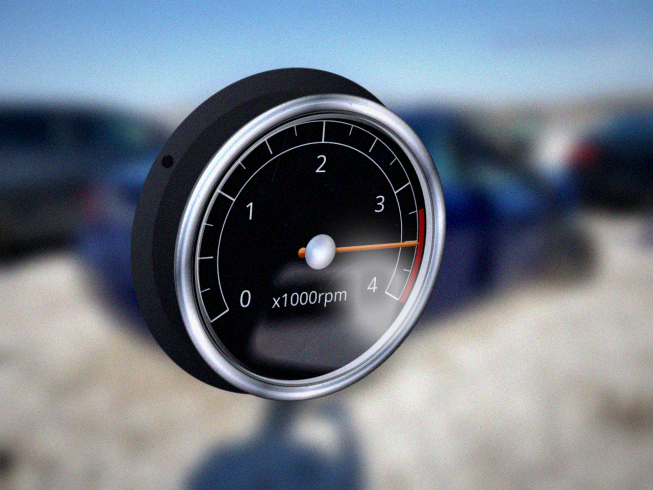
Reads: 3500rpm
